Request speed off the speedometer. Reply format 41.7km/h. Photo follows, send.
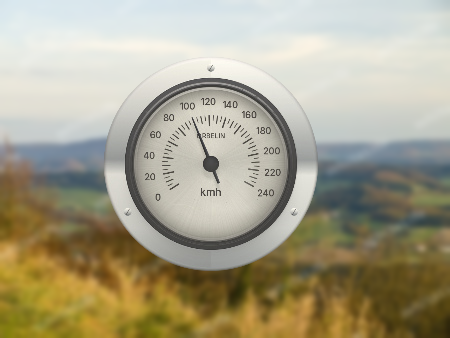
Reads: 100km/h
